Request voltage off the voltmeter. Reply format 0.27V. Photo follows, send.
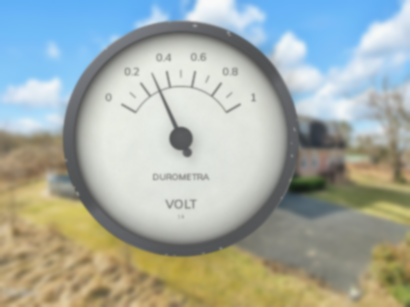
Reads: 0.3V
